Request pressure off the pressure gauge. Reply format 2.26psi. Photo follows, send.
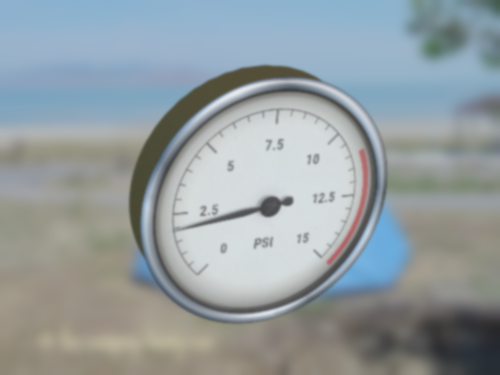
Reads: 2psi
